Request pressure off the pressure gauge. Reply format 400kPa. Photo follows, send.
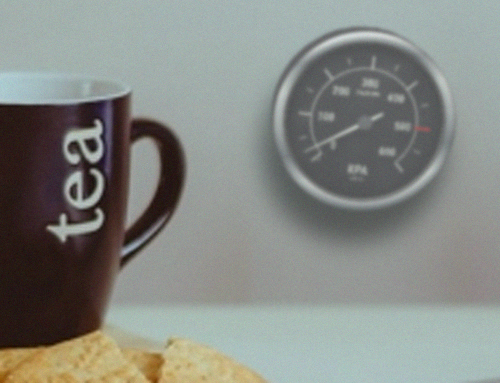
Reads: 25kPa
